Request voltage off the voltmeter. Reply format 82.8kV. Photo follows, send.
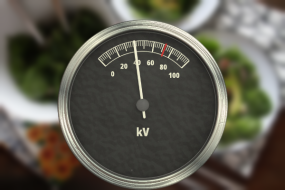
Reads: 40kV
